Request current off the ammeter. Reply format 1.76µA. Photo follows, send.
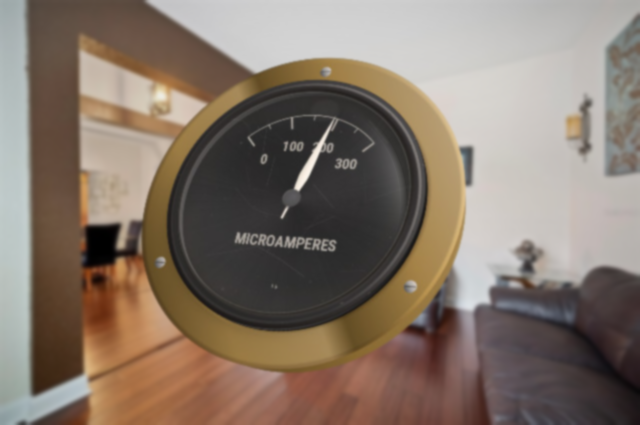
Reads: 200µA
